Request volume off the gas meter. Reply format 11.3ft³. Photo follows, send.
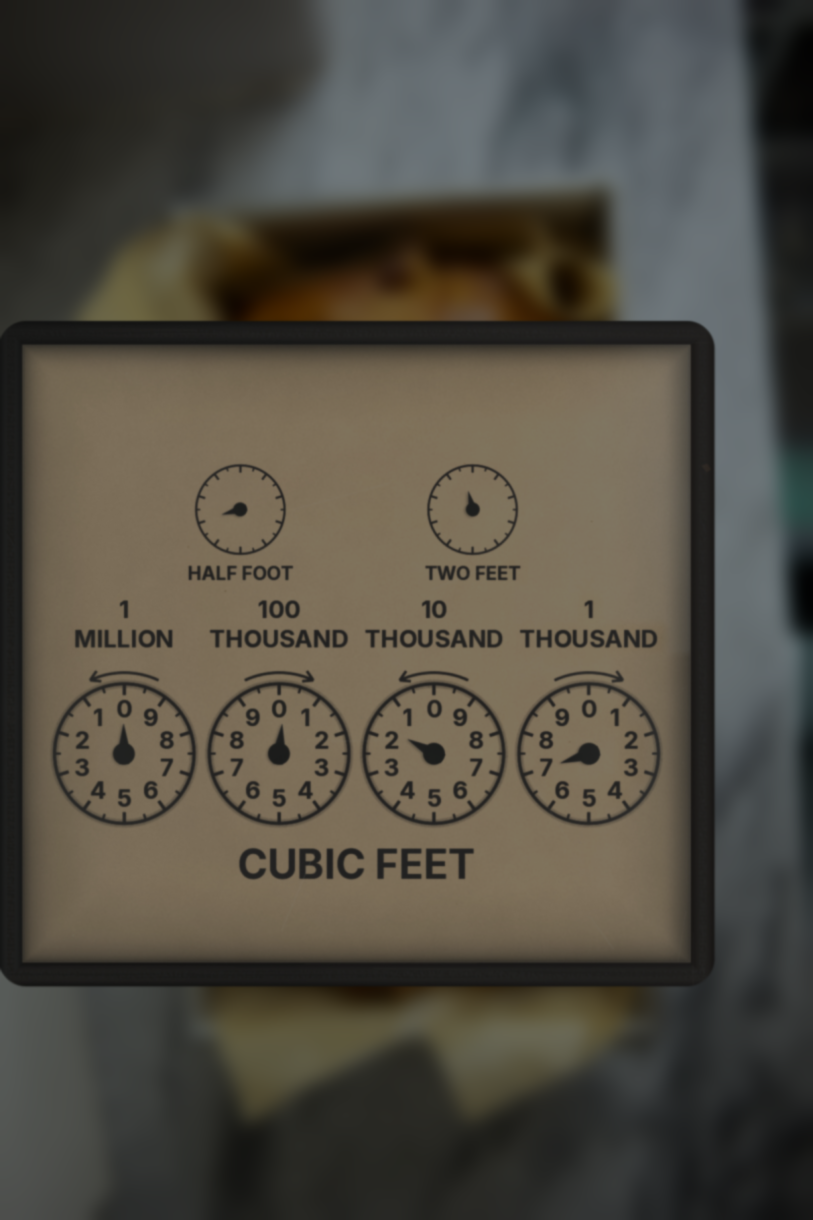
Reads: 1700ft³
